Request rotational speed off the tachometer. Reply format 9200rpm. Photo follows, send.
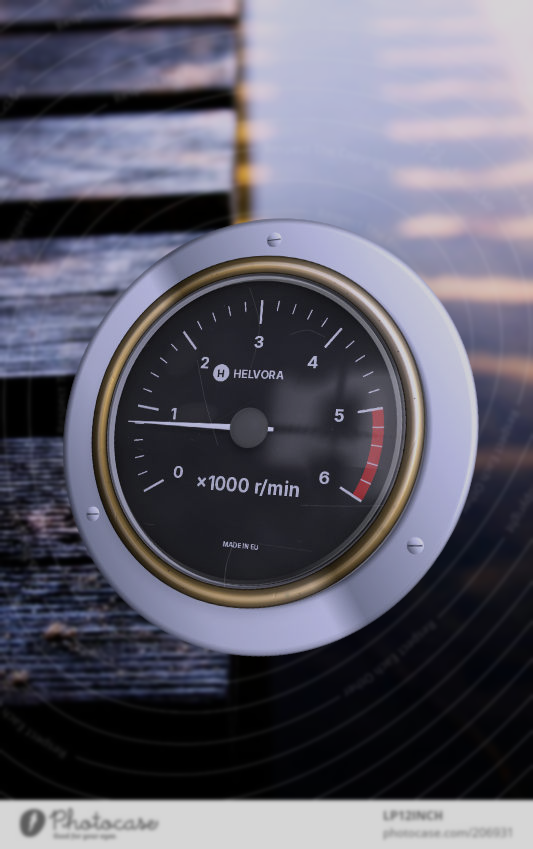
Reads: 800rpm
